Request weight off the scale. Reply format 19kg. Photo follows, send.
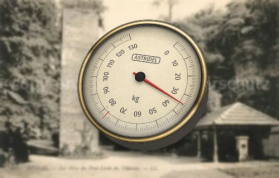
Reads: 35kg
